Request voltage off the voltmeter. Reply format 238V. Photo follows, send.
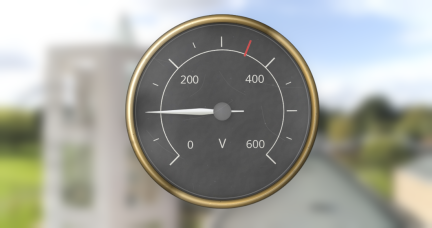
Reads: 100V
